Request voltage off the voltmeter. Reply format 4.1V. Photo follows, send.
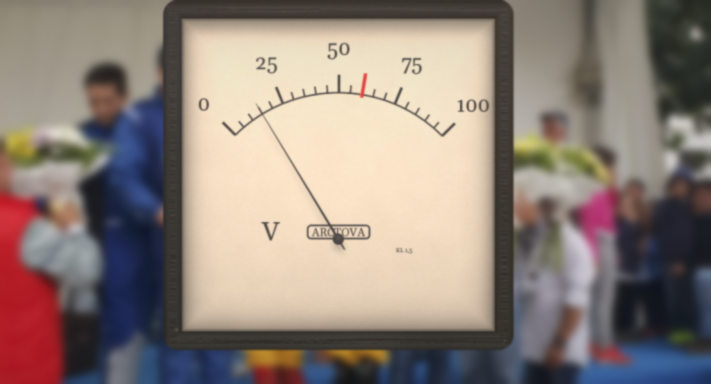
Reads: 15V
